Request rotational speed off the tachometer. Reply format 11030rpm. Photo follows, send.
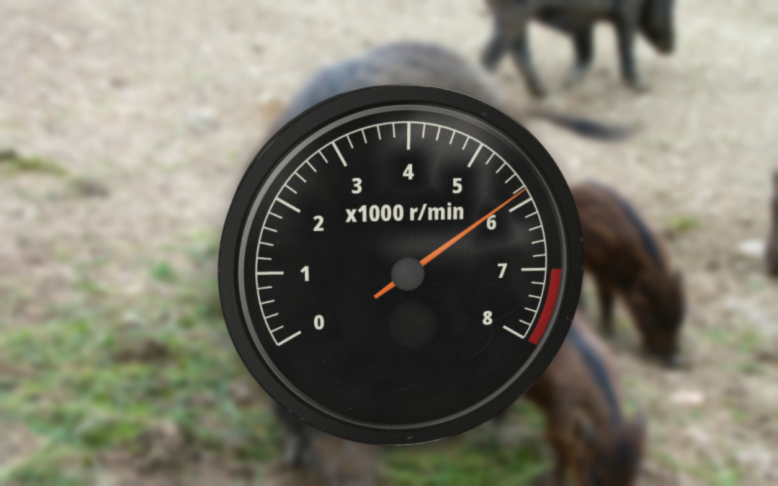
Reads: 5800rpm
